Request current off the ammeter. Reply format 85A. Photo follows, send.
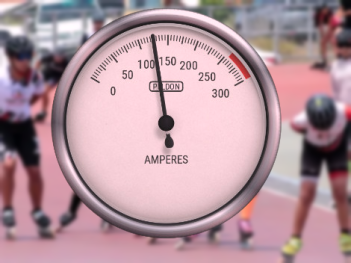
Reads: 125A
